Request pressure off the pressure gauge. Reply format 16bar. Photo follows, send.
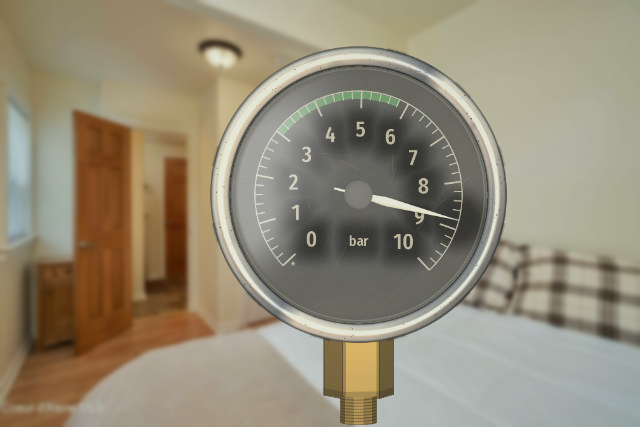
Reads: 8.8bar
